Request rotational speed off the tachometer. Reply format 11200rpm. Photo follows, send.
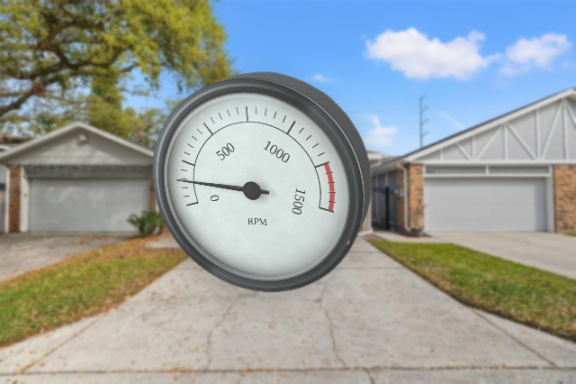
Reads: 150rpm
